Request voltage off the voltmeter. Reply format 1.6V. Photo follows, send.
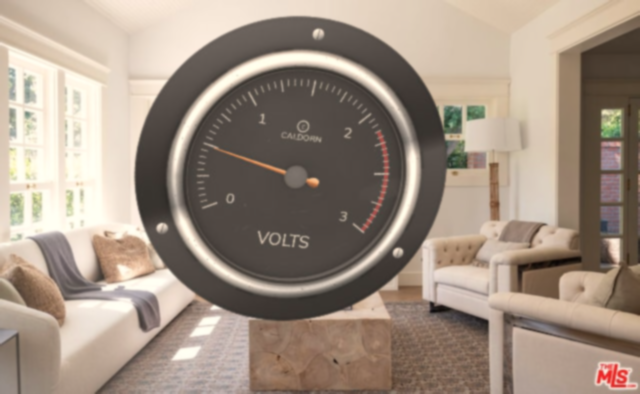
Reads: 0.5V
